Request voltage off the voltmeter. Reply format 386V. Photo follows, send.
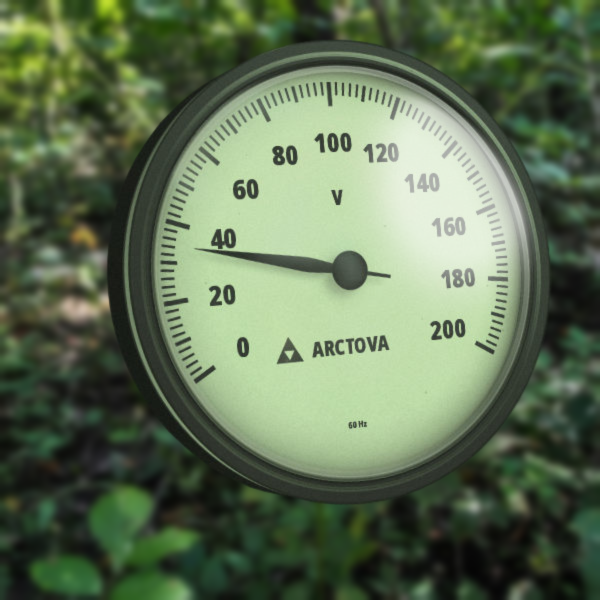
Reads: 34V
